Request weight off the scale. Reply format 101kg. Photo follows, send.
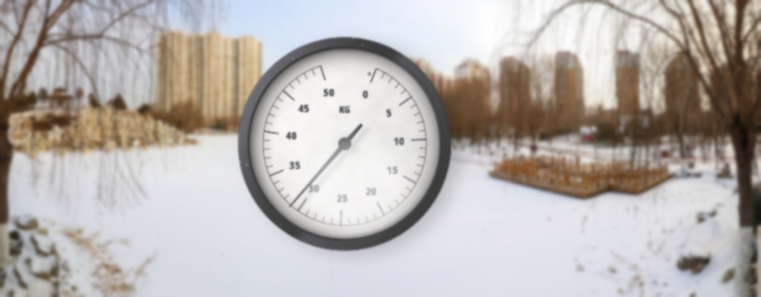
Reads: 31kg
